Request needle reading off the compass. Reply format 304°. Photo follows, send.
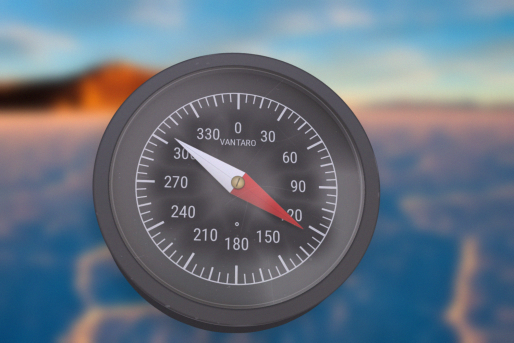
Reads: 125°
